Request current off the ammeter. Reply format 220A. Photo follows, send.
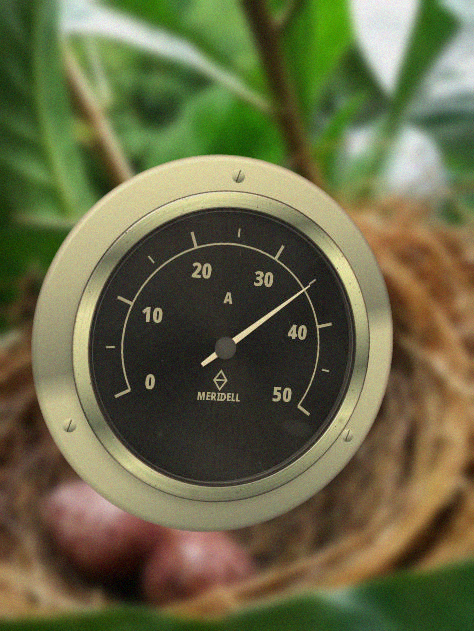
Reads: 35A
